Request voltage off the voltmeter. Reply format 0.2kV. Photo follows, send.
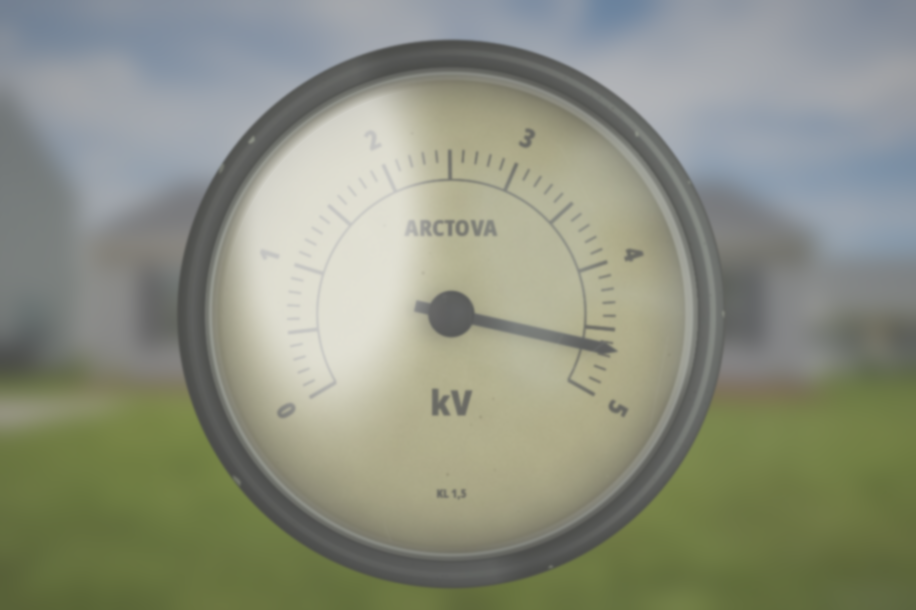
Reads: 4.65kV
